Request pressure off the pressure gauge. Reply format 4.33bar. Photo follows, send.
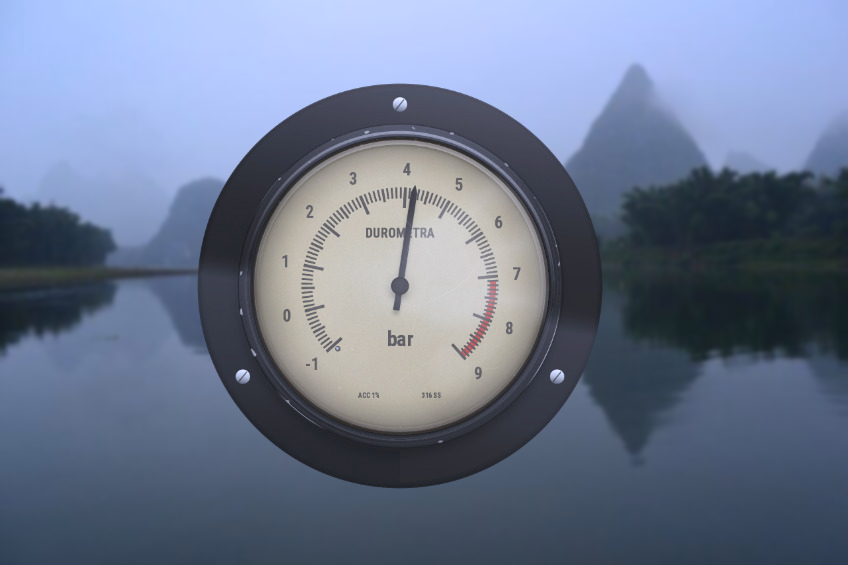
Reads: 4.2bar
